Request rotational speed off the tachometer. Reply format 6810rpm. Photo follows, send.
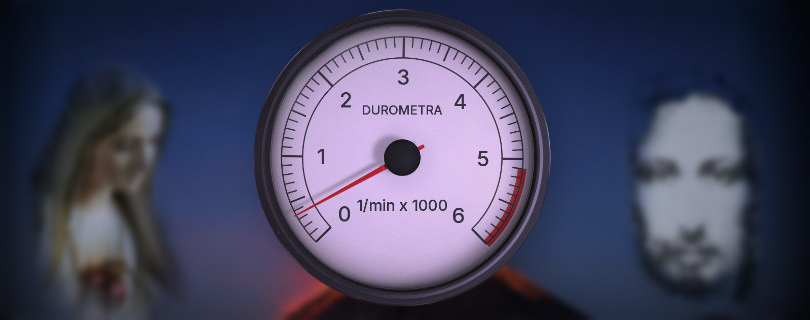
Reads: 350rpm
